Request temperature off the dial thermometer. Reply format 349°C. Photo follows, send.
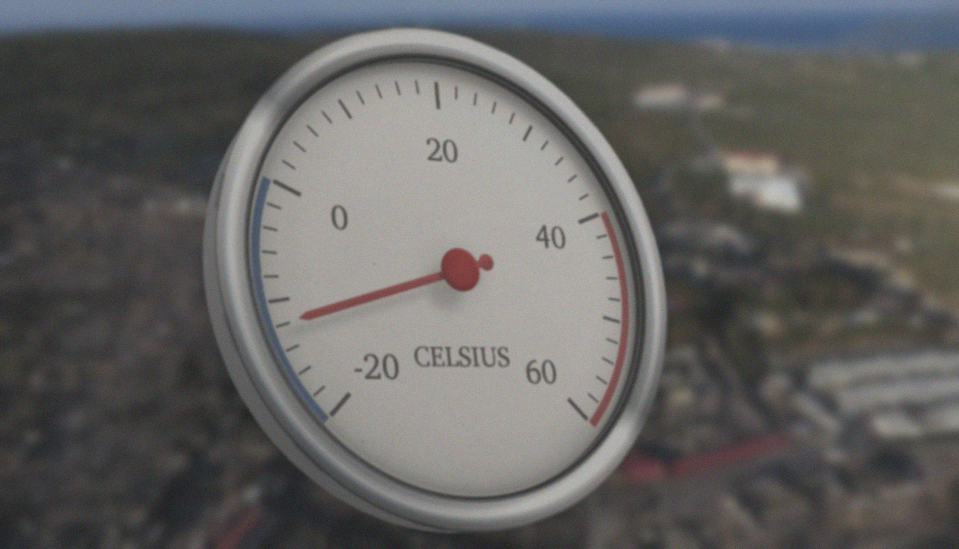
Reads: -12°C
